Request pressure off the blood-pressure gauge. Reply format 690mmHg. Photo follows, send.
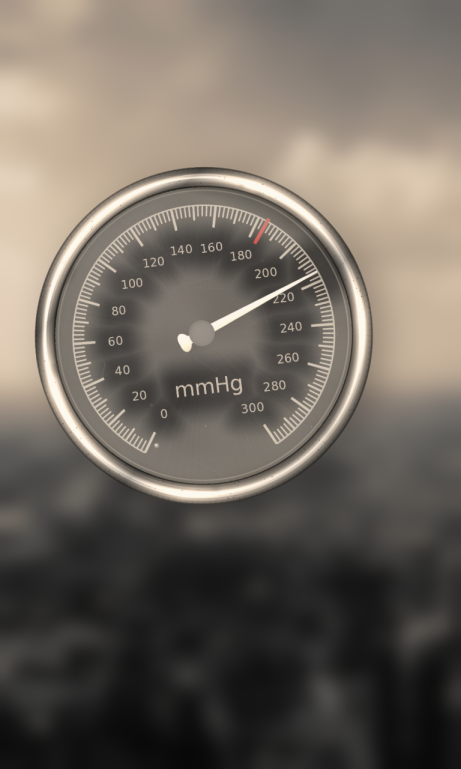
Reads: 216mmHg
